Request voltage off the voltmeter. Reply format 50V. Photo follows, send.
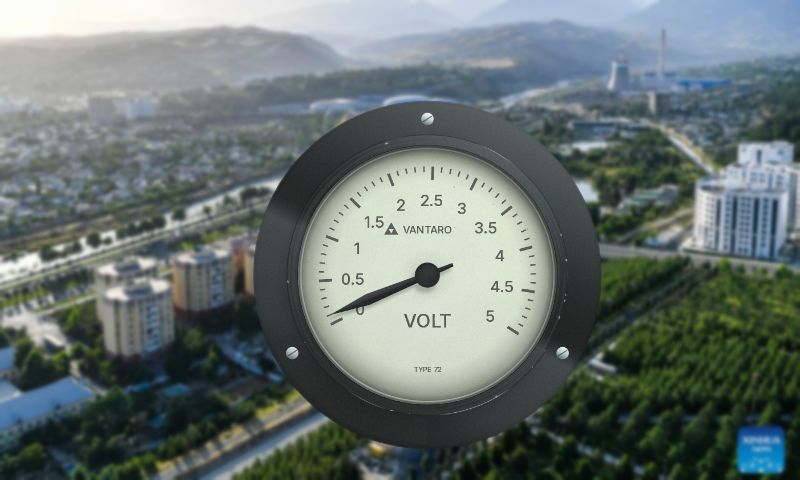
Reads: 0.1V
